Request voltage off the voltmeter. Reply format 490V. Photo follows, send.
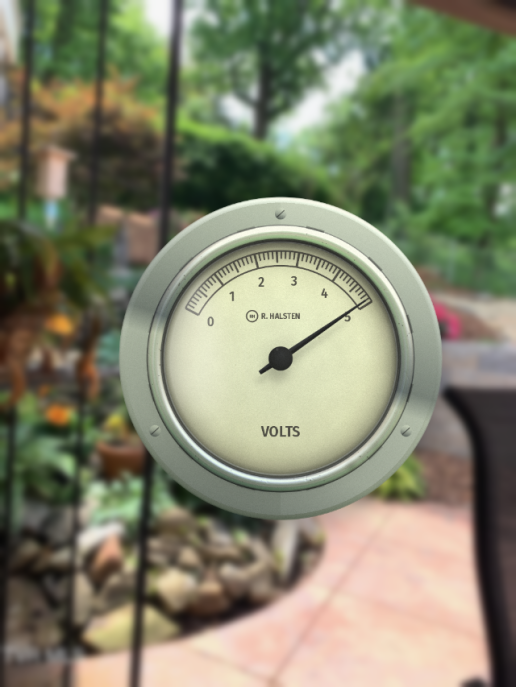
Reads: 4.9V
